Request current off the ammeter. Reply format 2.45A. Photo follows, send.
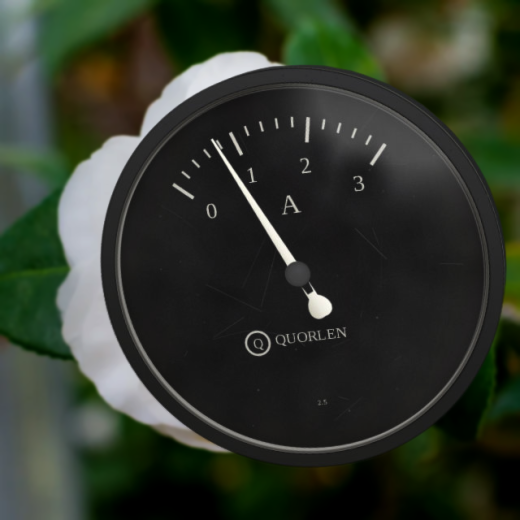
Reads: 0.8A
